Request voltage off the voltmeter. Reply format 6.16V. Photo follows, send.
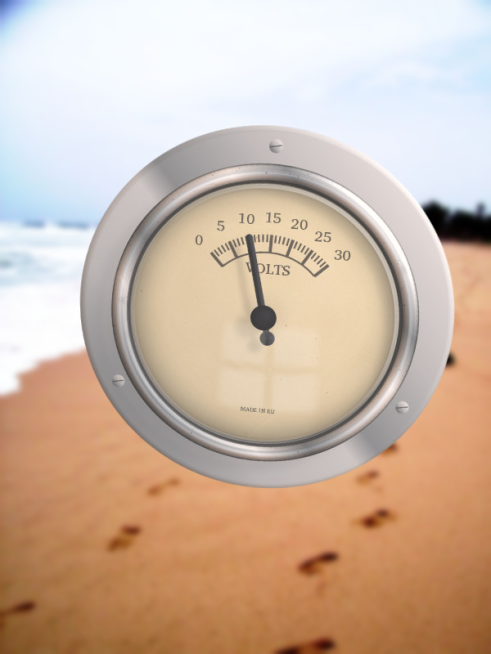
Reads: 10V
